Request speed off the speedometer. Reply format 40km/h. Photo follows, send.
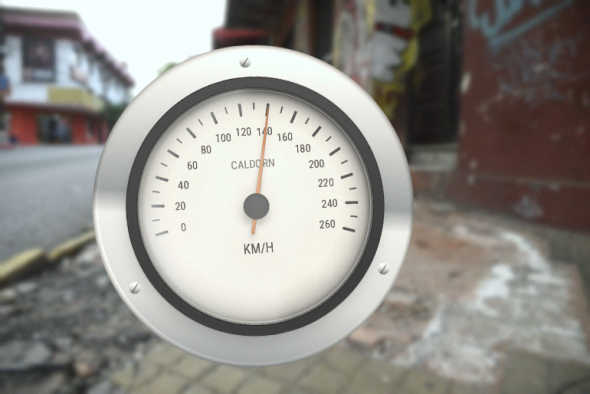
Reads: 140km/h
